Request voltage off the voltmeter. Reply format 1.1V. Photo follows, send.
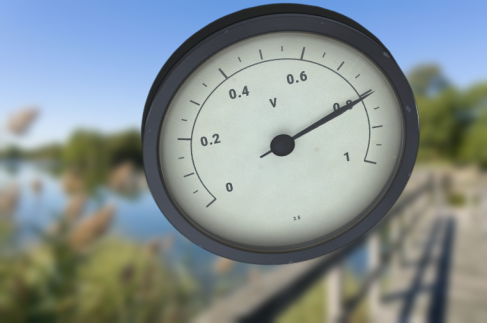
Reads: 0.8V
